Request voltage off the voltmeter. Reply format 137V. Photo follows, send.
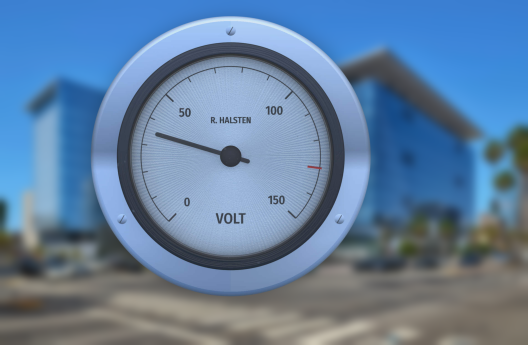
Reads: 35V
